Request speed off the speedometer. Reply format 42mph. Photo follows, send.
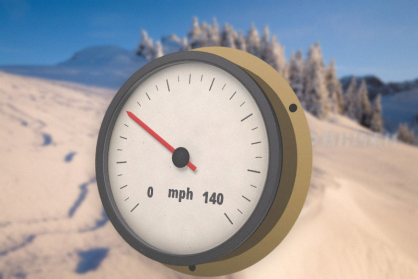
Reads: 40mph
